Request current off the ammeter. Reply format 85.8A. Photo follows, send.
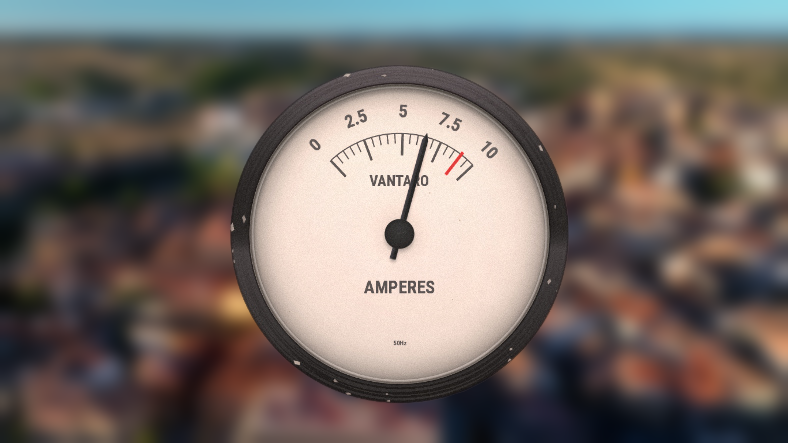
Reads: 6.5A
